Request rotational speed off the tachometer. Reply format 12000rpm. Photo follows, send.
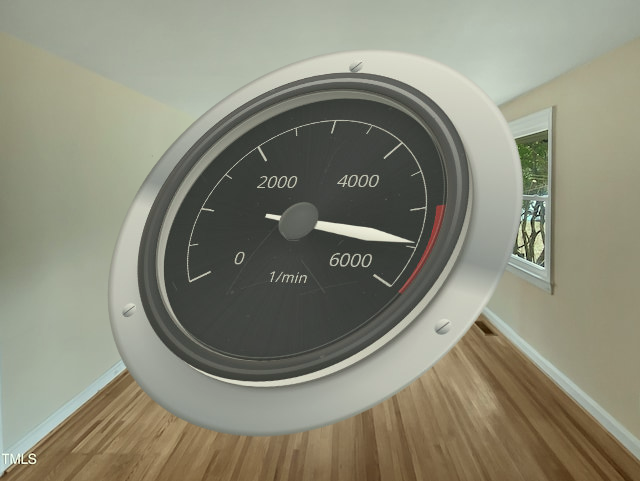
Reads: 5500rpm
